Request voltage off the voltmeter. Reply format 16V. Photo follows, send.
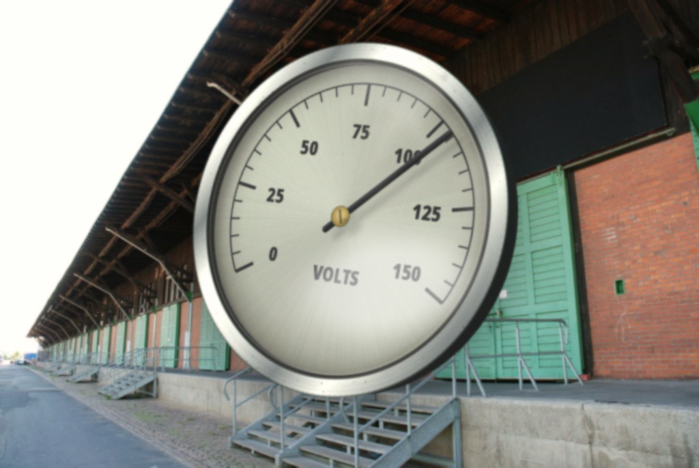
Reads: 105V
